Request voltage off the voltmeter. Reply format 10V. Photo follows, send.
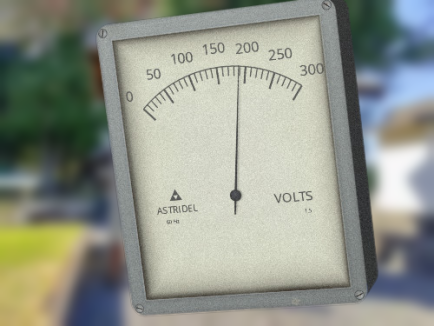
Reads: 190V
